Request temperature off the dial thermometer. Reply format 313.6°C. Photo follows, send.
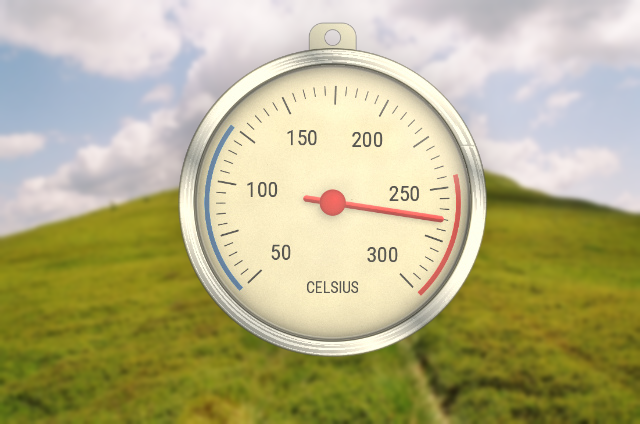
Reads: 265°C
